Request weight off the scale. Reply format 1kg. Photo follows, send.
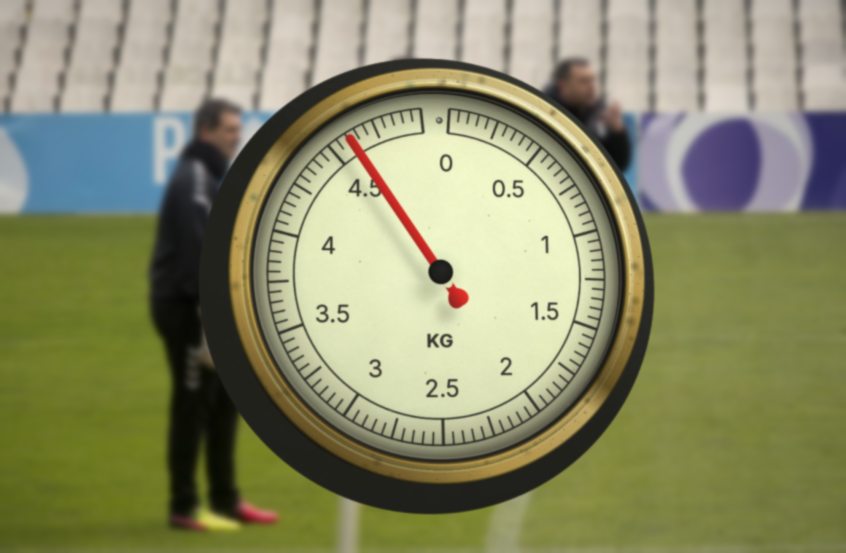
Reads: 4.6kg
